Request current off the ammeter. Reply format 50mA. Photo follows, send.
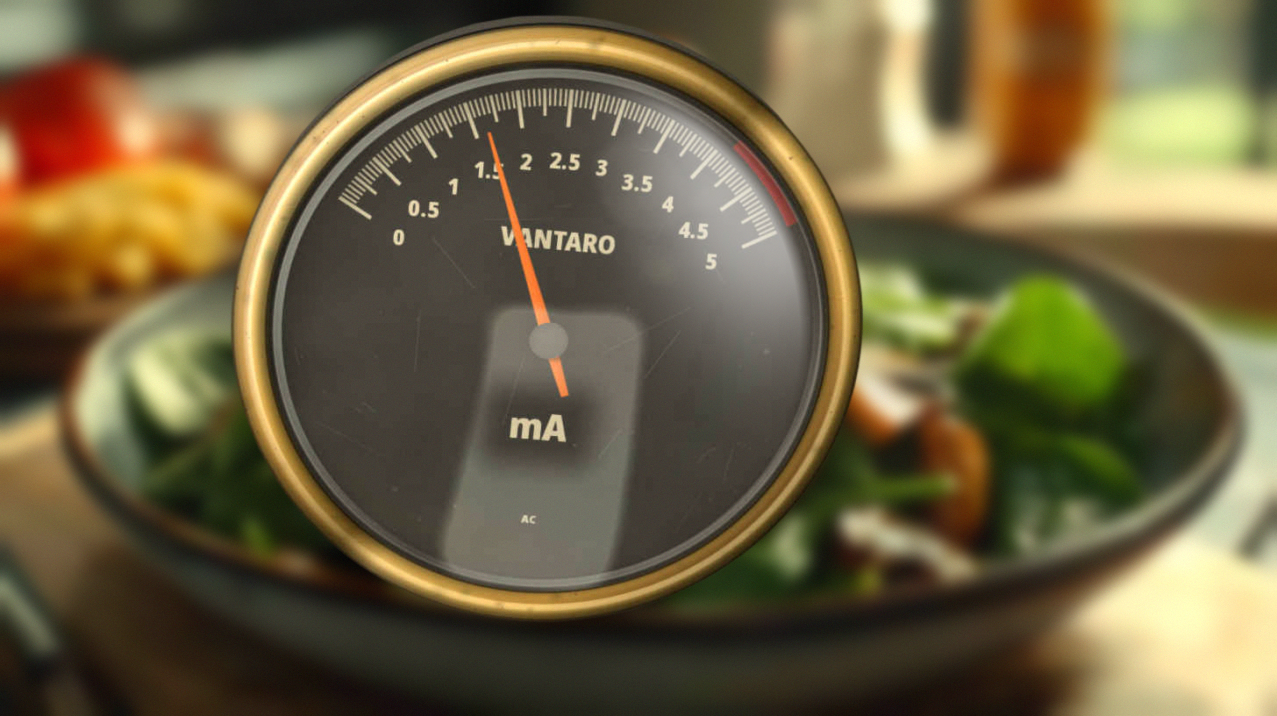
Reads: 1.65mA
